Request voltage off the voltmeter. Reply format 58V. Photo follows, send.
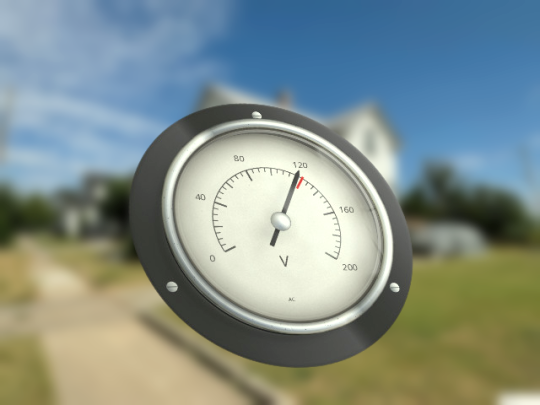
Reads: 120V
